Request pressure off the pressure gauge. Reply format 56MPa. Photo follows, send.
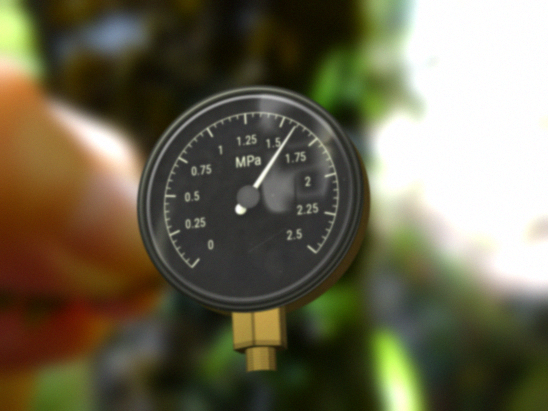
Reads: 1.6MPa
